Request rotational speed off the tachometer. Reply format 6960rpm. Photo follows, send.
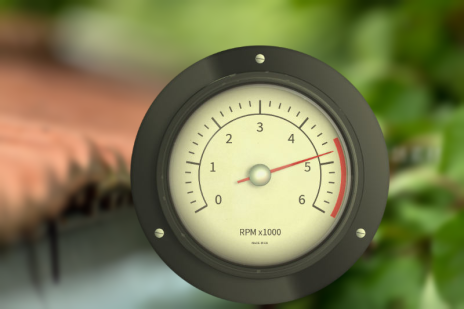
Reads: 4800rpm
